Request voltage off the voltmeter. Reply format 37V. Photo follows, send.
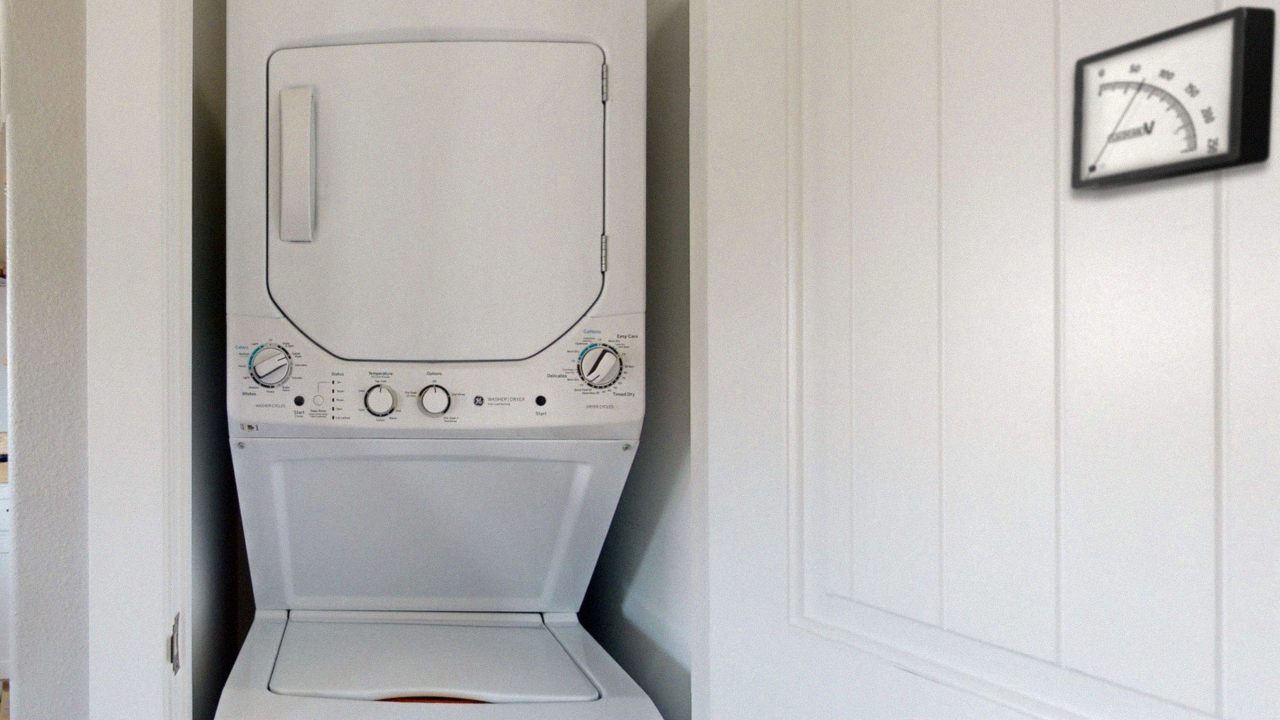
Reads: 75V
